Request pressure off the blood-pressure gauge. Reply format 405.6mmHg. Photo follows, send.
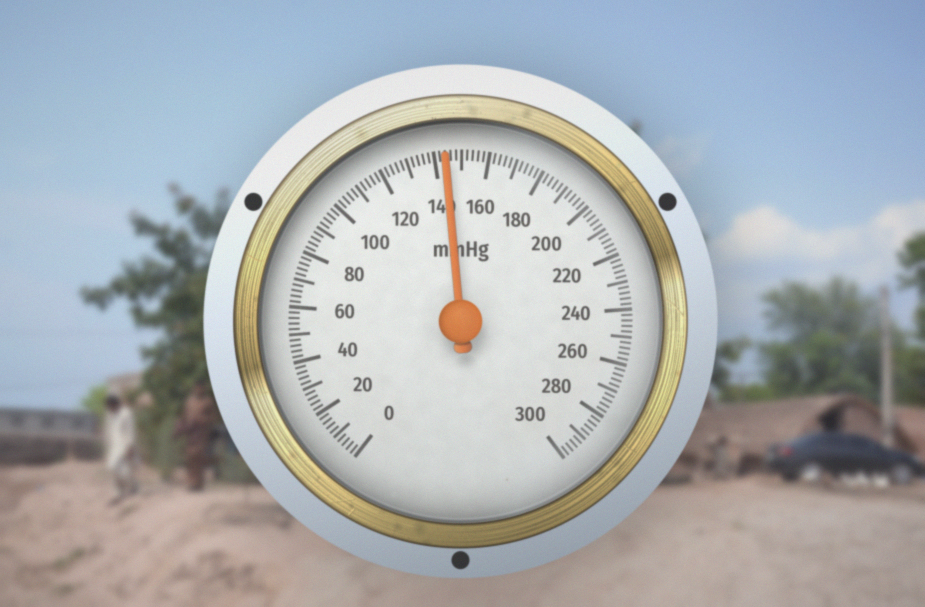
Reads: 144mmHg
